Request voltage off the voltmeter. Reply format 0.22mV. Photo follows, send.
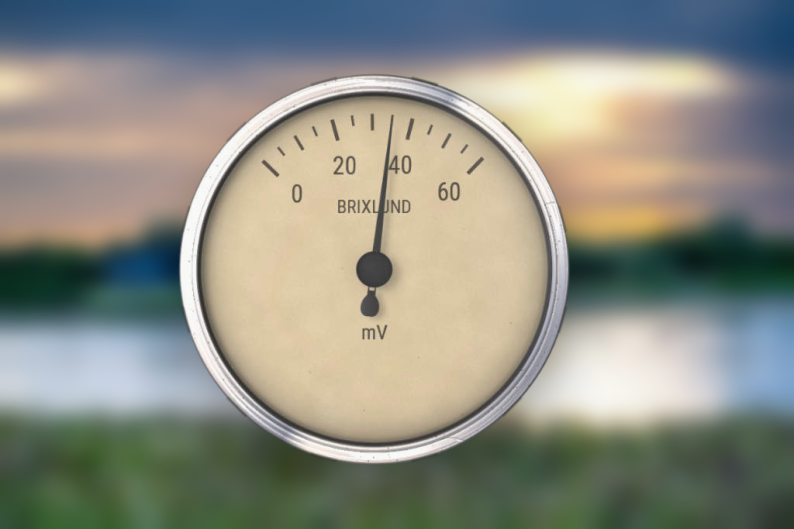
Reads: 35mV
